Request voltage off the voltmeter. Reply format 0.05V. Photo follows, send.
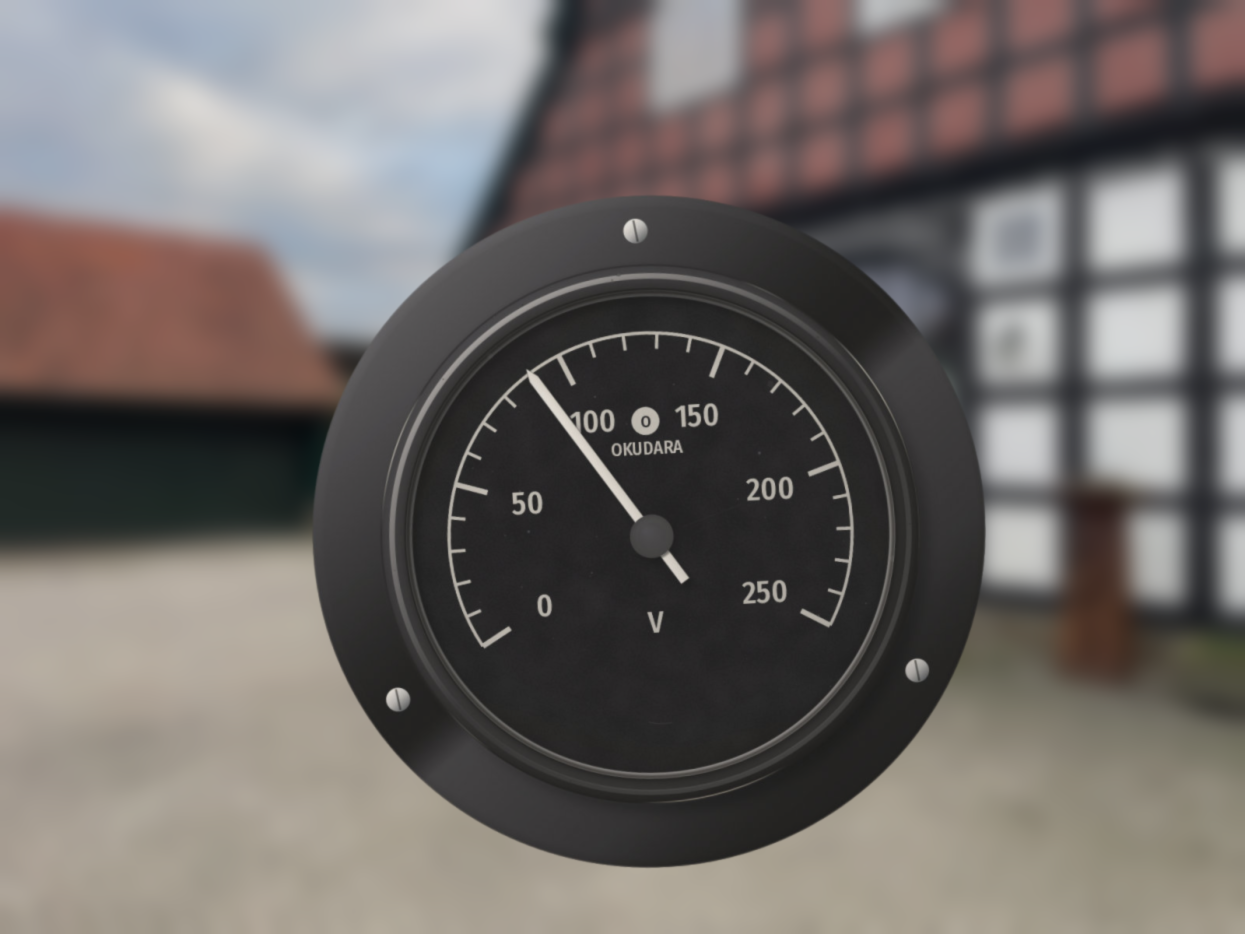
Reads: 90V
